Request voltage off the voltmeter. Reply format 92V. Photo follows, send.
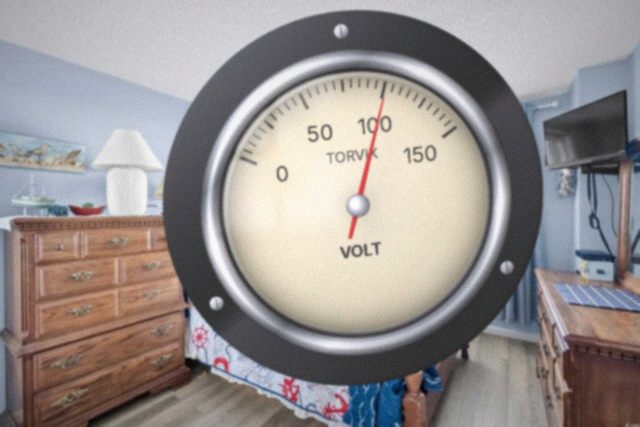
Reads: 100V
